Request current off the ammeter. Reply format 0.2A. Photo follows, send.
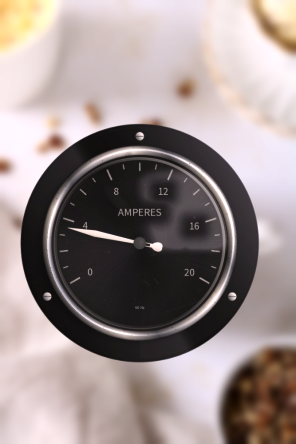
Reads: 3.5A
